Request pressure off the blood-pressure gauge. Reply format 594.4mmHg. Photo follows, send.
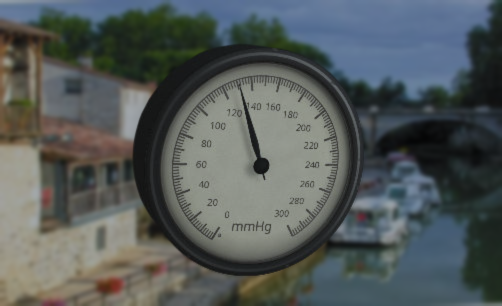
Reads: 130mmHg
